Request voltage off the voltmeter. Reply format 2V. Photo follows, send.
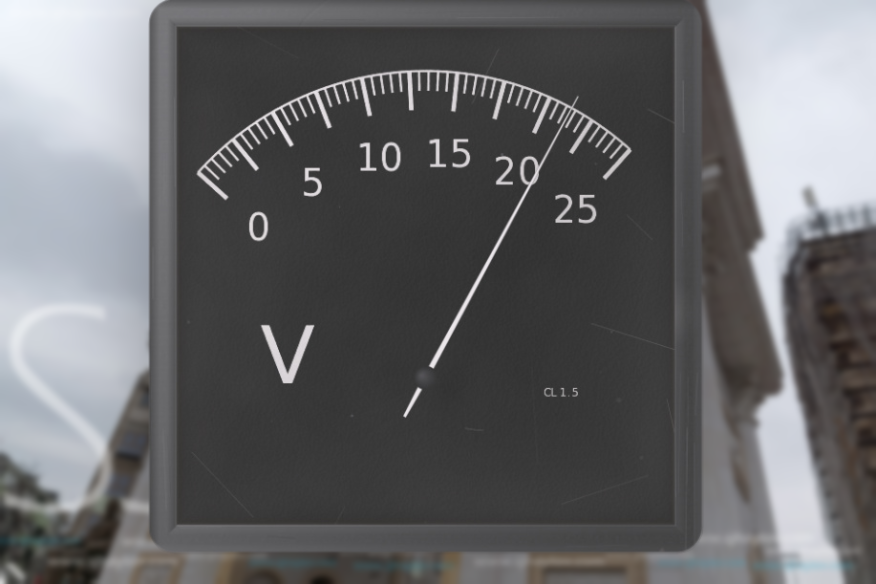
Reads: 21.25V
